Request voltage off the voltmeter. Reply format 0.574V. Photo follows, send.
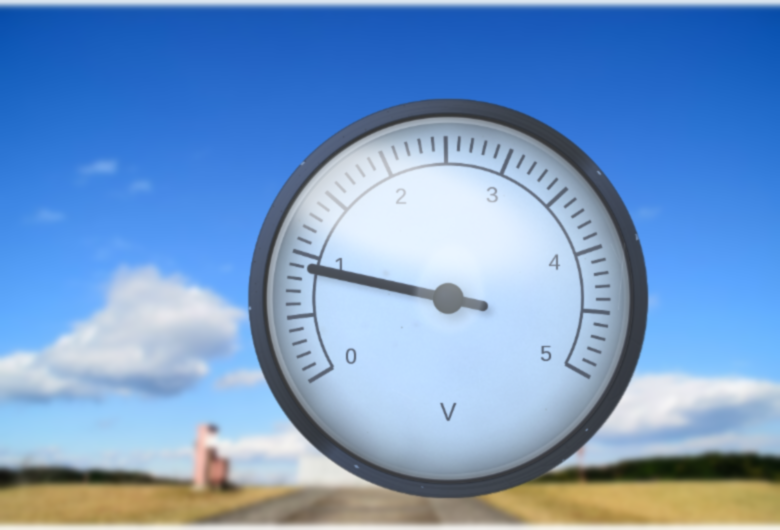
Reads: 0.9V
